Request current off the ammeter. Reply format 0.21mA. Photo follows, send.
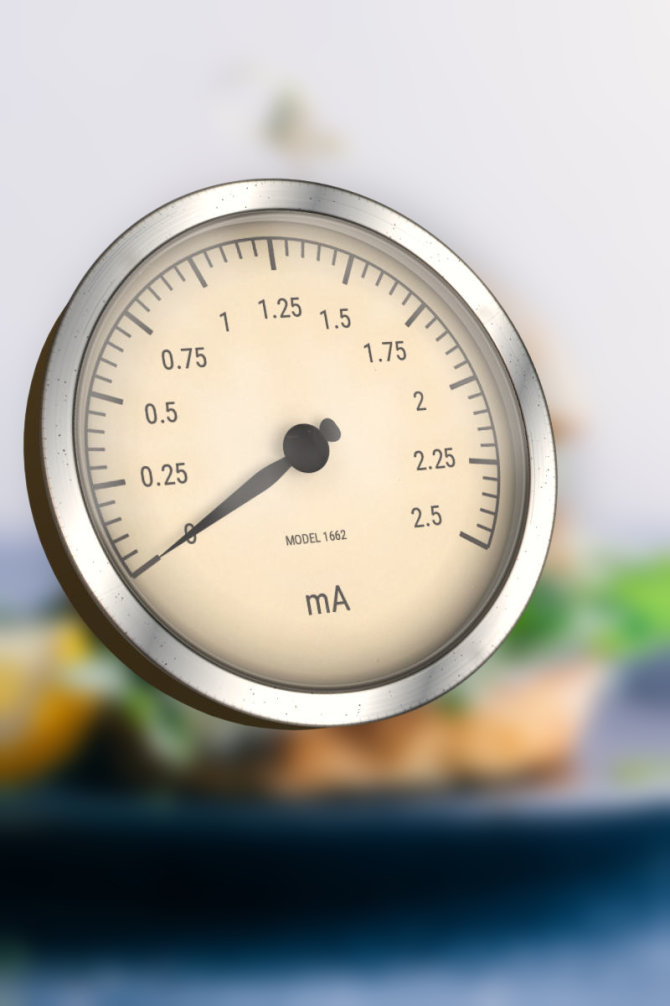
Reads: 0mA
